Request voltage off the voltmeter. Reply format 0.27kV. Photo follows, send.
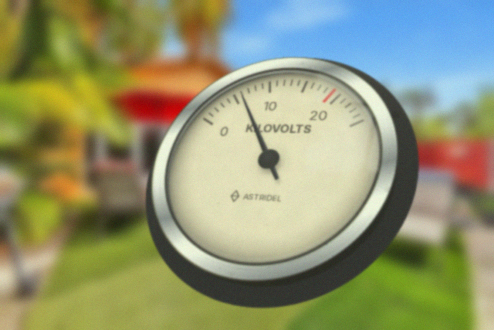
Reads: 6kV
